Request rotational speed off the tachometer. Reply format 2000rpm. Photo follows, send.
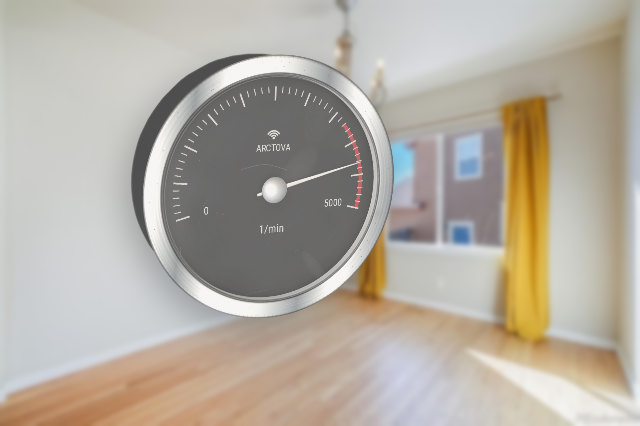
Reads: 4300rpm
